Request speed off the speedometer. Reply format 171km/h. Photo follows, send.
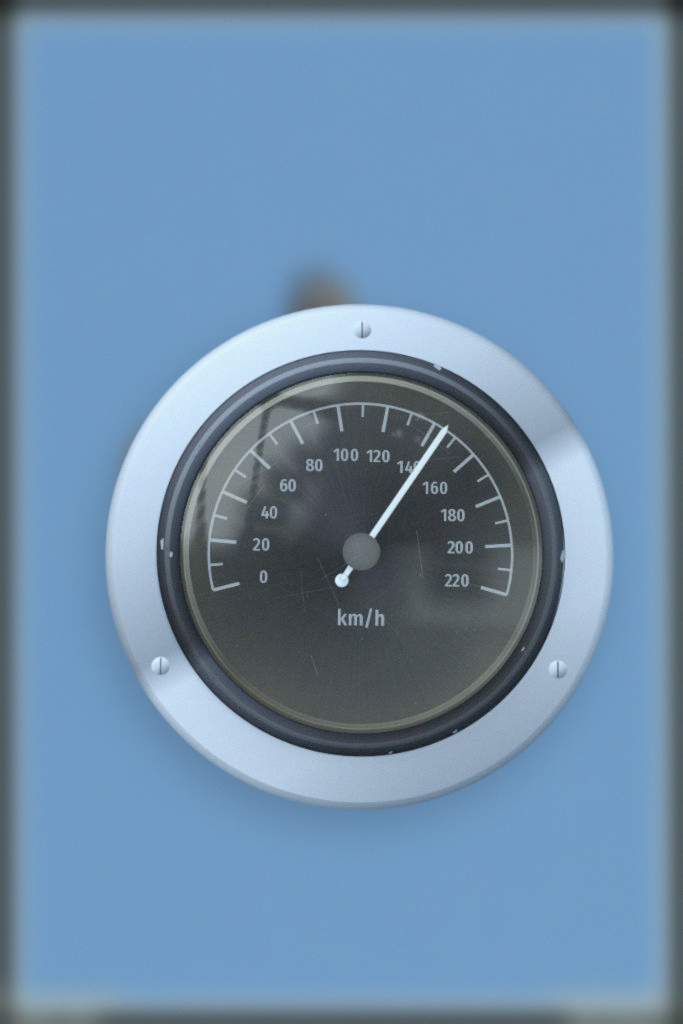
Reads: 145km/h
